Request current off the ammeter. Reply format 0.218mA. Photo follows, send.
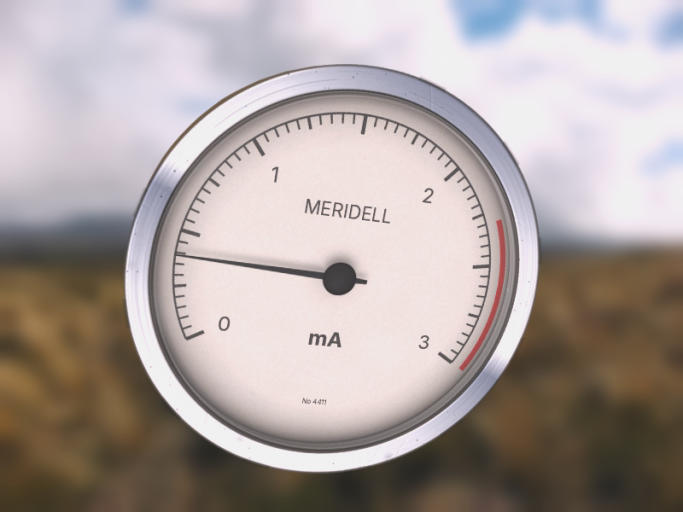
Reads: 0.4mA
